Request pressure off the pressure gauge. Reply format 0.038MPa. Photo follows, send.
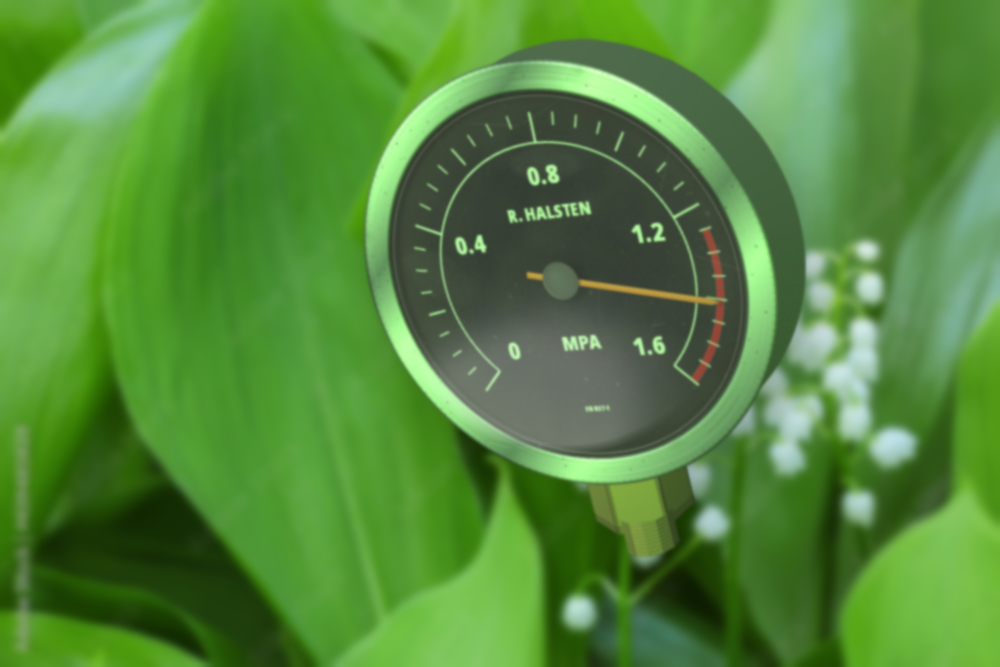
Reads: 1.4MPa
